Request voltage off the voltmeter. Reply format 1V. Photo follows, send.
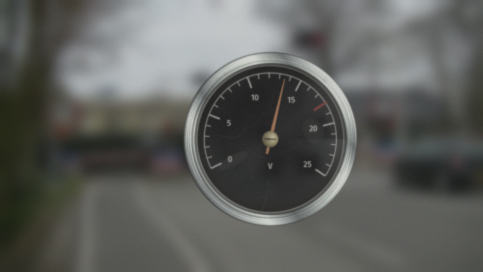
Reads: 13.5V
